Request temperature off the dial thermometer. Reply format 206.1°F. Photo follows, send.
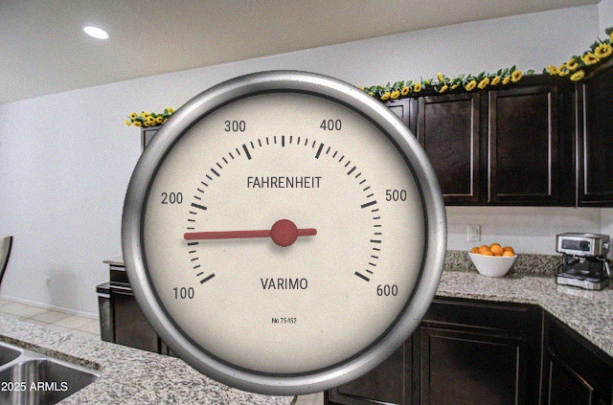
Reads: 160°F
